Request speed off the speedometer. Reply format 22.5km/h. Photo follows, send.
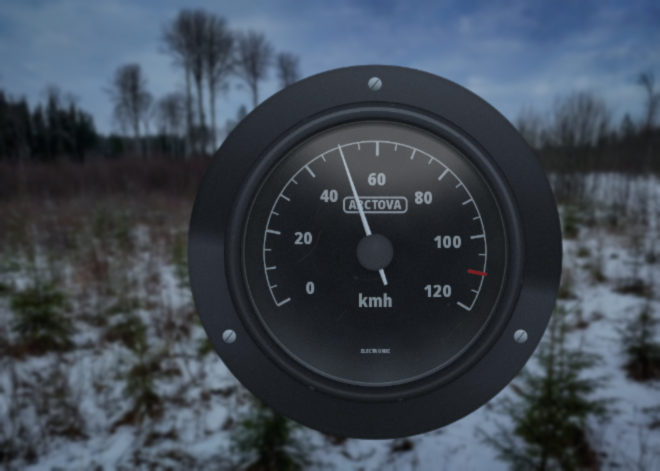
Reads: 50km/h
